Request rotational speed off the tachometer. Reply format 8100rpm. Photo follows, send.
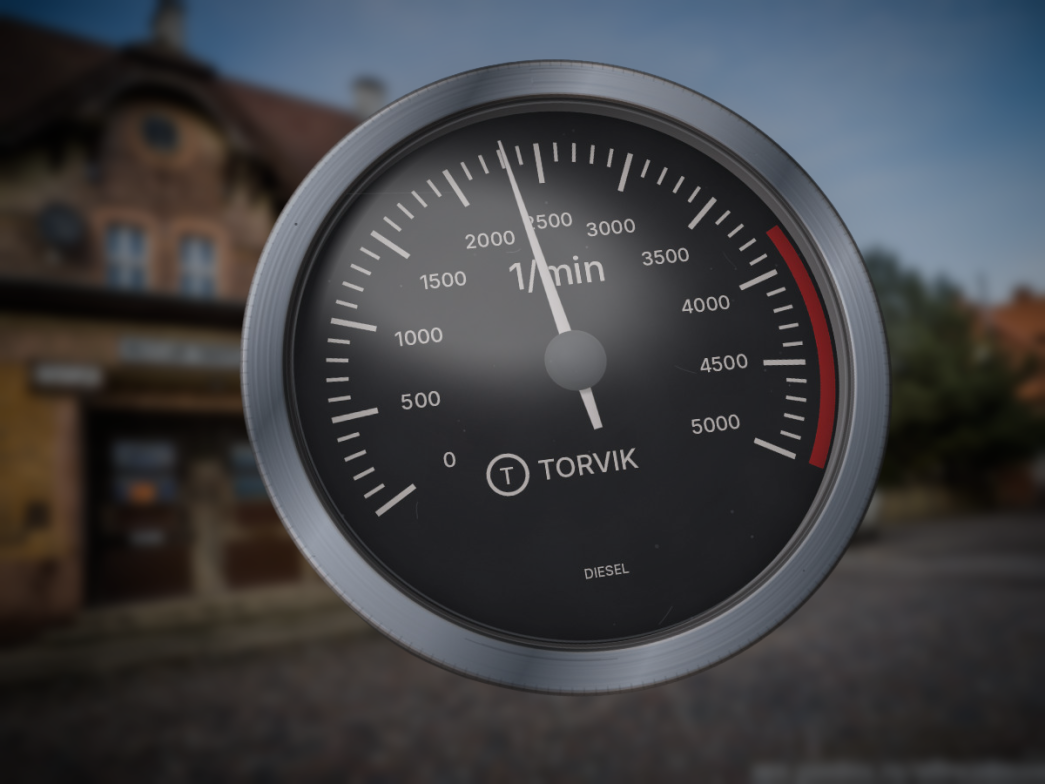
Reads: 2300rpm
